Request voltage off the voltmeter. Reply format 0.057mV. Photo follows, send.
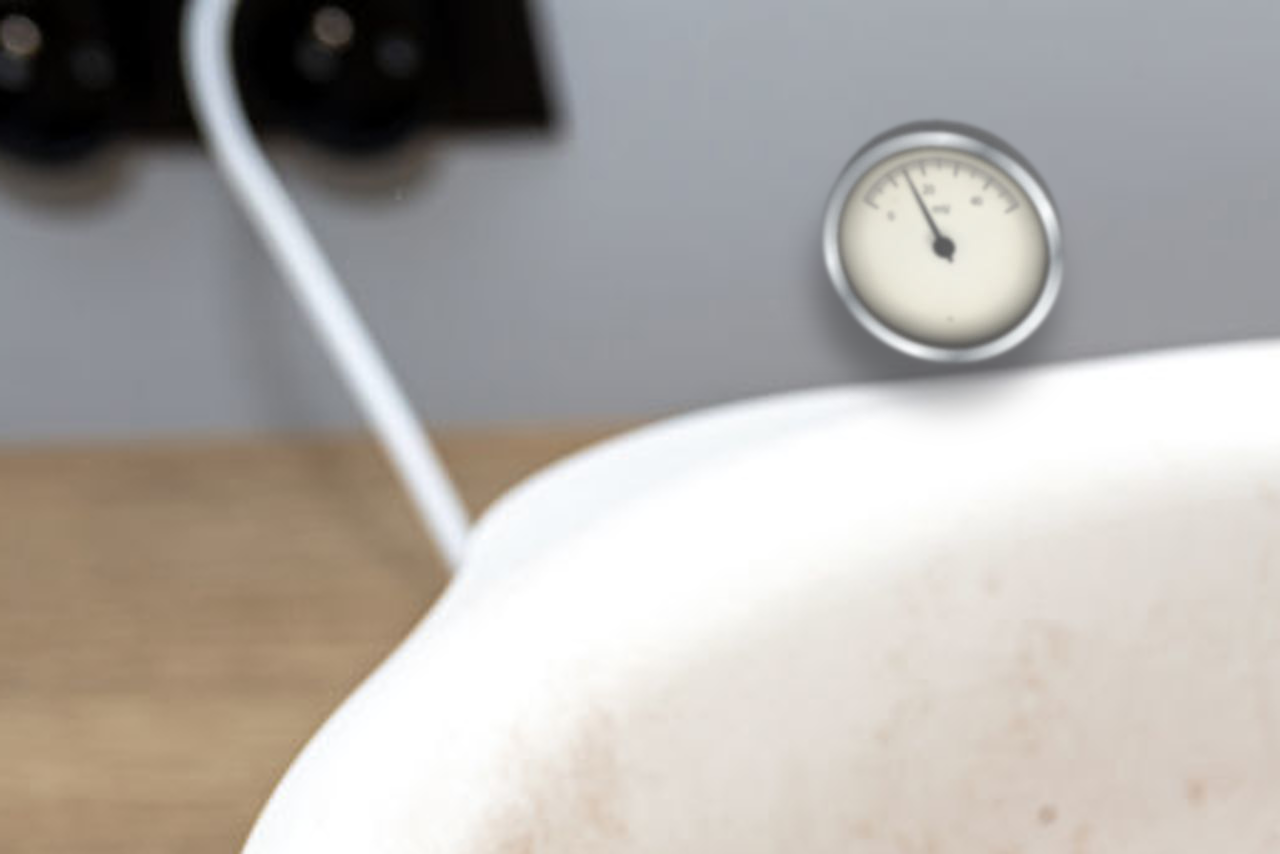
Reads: 15mV
